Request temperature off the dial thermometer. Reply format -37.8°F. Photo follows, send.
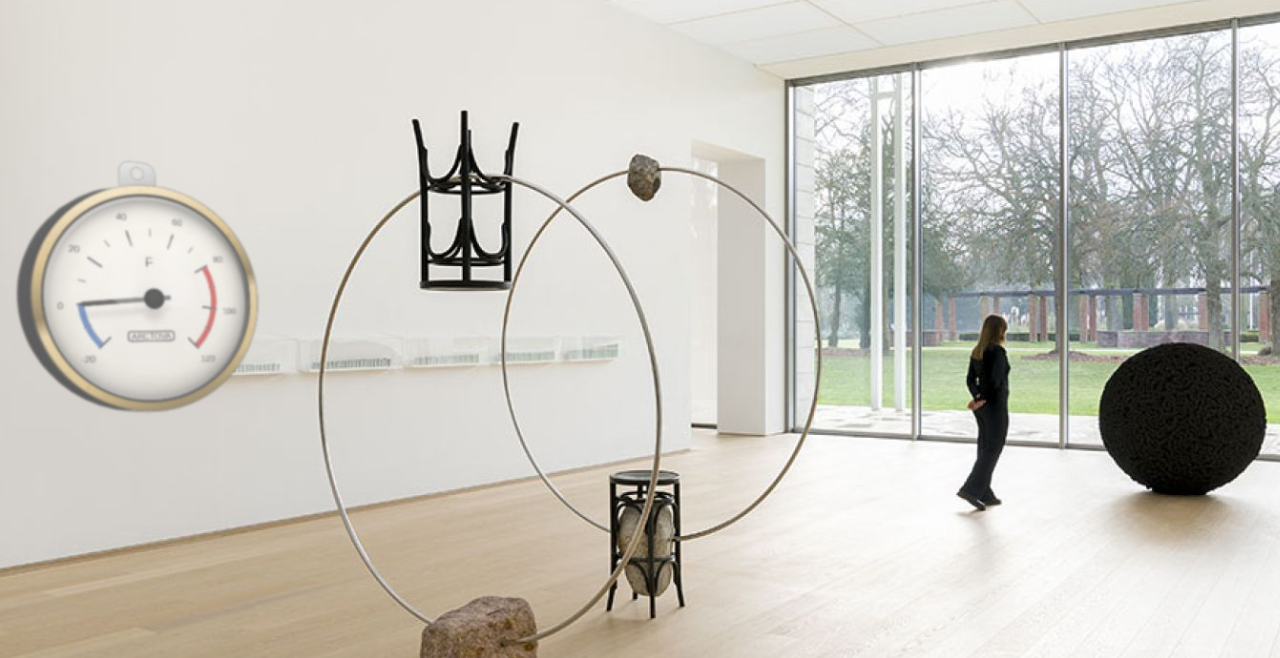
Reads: 0°F
